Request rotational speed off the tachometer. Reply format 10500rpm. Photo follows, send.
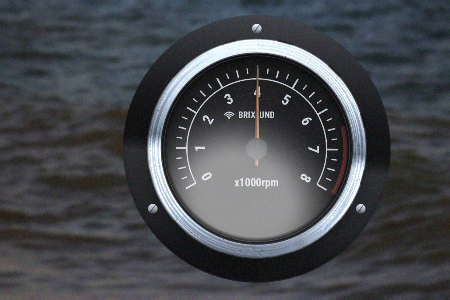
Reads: 4000rpm
